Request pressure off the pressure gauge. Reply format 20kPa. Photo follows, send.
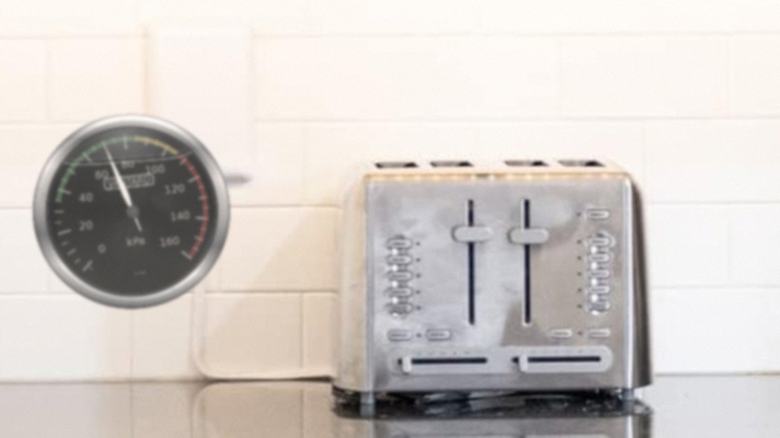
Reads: 70kPa
